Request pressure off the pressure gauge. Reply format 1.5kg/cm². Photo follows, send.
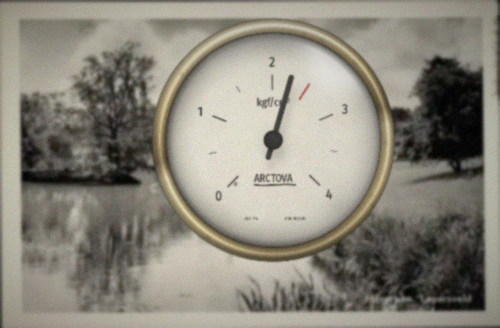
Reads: 2.25kg/cm²
